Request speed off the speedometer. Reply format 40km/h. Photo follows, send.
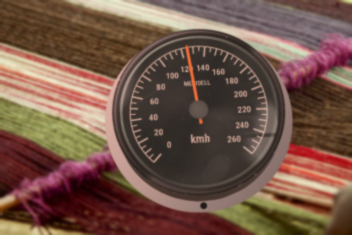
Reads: 125km/h
